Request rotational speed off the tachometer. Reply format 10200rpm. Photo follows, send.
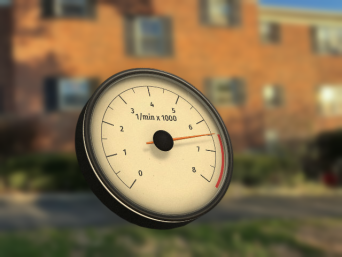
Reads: 6500rpm
